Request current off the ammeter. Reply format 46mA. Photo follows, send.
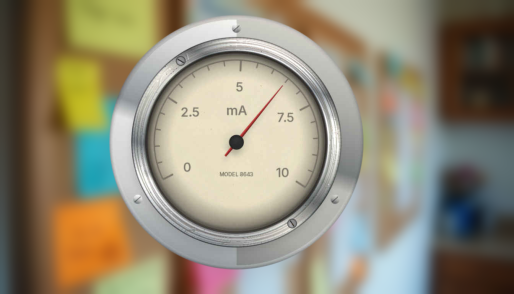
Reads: 6.5mA
